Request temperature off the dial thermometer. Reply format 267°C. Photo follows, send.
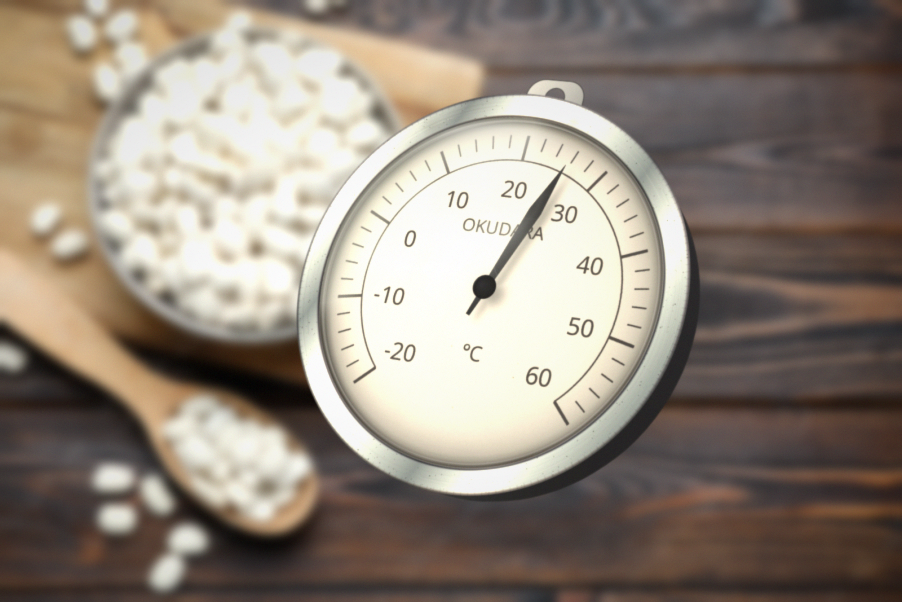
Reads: 26°C
